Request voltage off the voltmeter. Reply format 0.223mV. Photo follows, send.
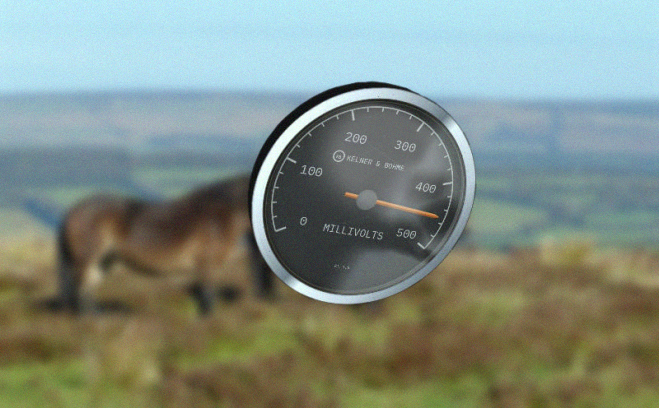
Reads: 450mV
